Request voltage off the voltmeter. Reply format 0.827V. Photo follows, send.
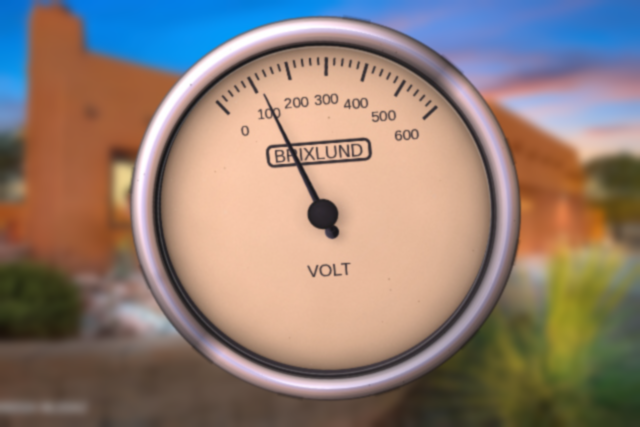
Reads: 120V
